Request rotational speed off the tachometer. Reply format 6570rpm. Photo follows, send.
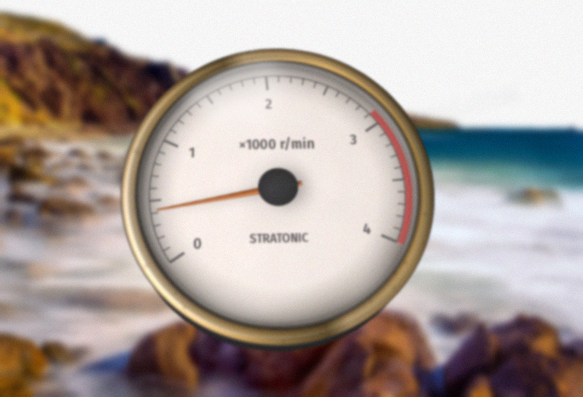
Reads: 400rpm
